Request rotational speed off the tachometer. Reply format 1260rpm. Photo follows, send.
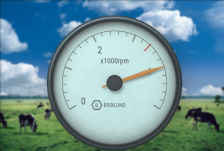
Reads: 4000rpm
